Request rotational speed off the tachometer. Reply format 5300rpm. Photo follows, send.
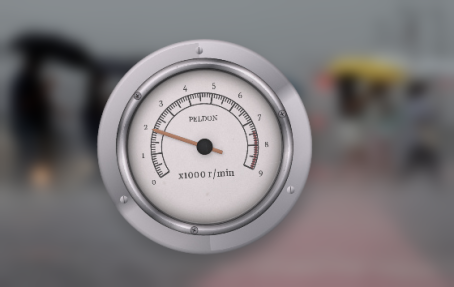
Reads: 2000rpm
